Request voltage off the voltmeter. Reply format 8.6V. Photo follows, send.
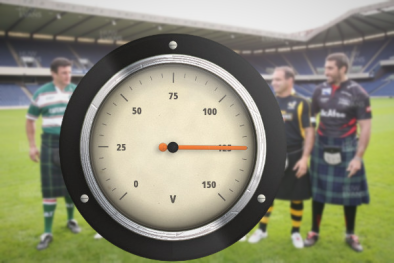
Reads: 125V
